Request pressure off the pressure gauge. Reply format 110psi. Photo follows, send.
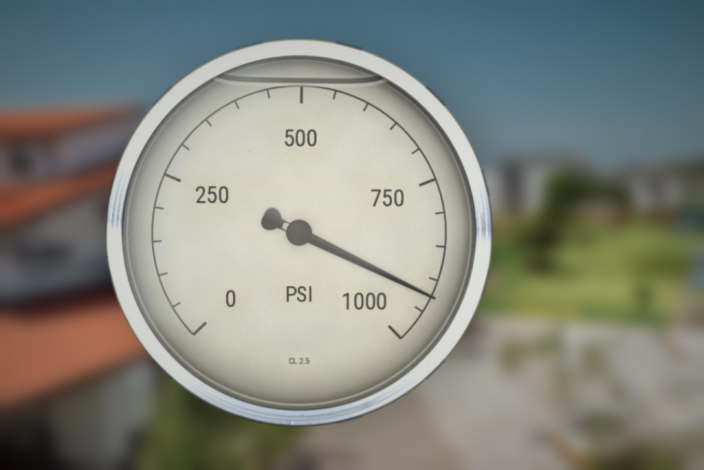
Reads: 925psi
